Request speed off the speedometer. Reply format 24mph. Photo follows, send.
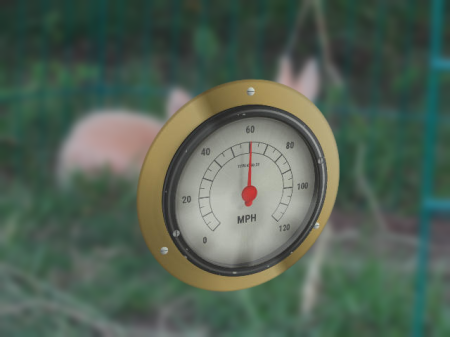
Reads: 60mph
